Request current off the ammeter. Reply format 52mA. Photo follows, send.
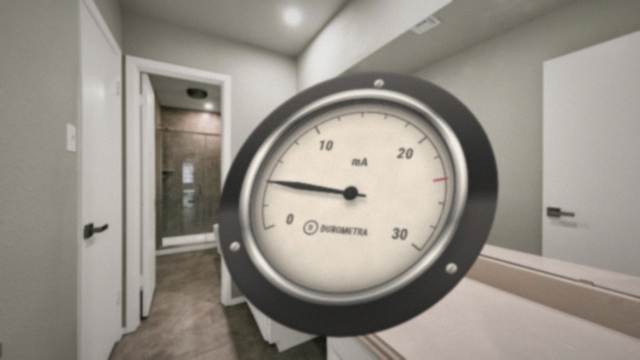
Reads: 4mA
